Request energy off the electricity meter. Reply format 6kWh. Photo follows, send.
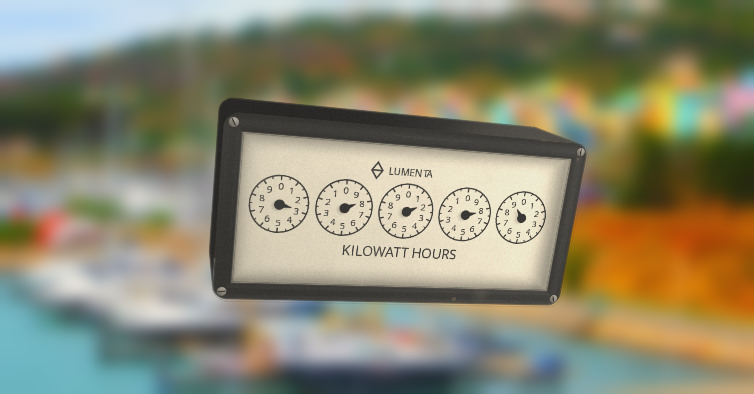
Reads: 28179kWh
